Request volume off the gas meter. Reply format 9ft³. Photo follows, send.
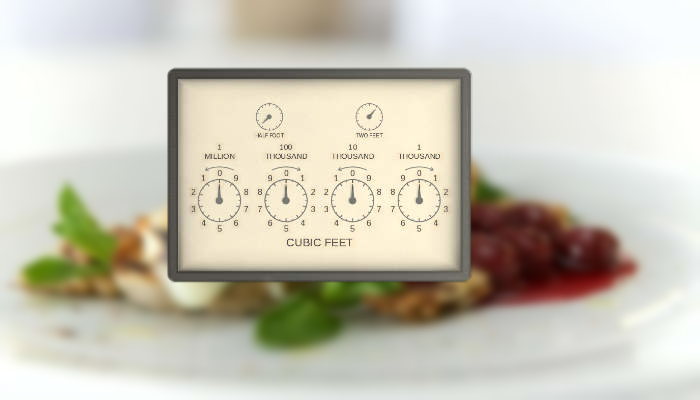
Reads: 0ft³
